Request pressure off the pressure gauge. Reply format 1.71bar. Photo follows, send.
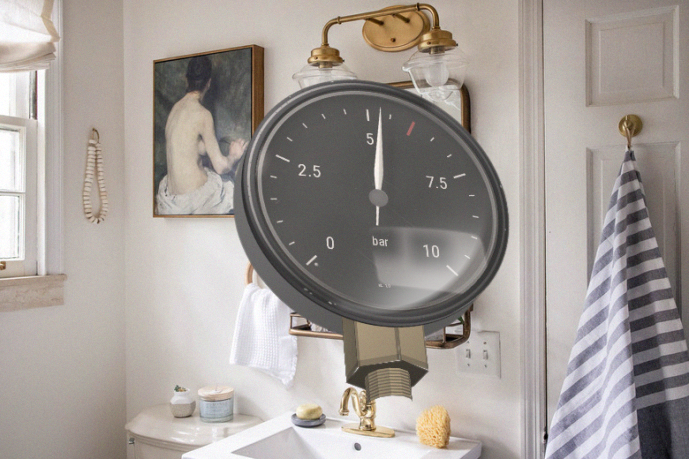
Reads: 5.25bar
